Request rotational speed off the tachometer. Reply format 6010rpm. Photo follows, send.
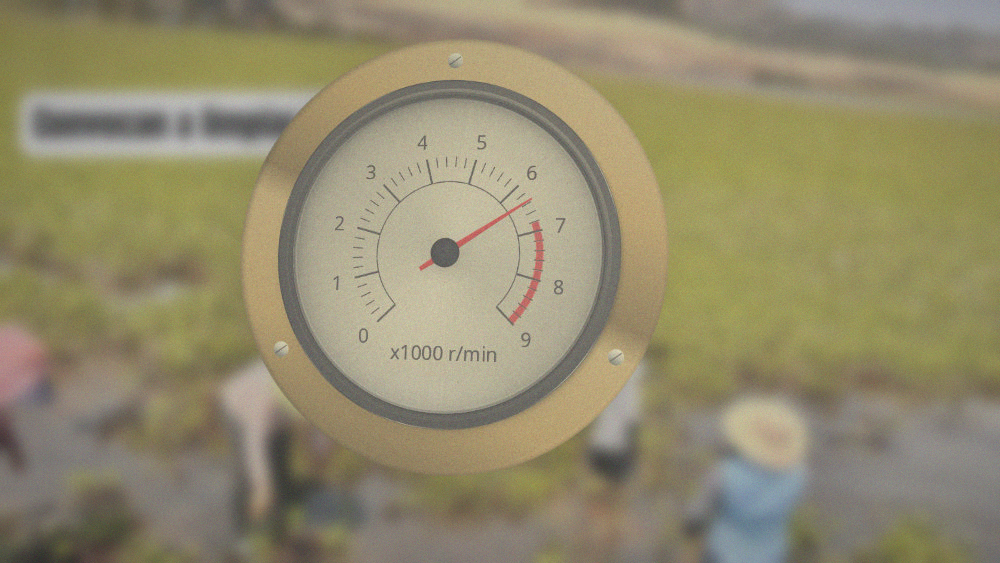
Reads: 6400rpm
